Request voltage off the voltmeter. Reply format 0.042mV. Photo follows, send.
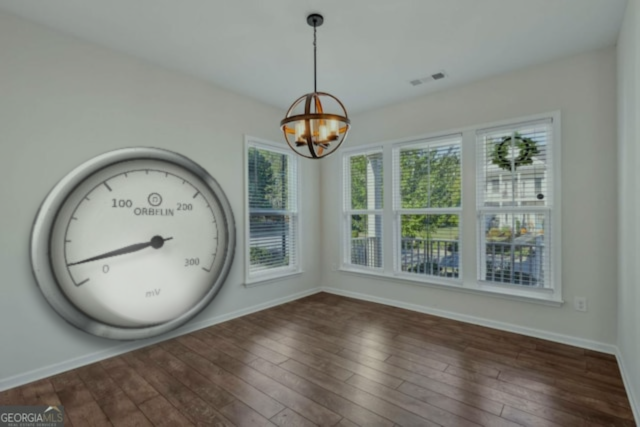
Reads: 20mV
